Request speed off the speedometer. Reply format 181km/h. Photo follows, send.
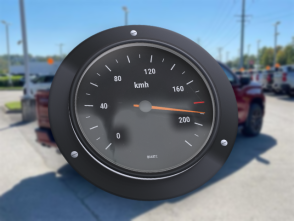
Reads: 190km/h
